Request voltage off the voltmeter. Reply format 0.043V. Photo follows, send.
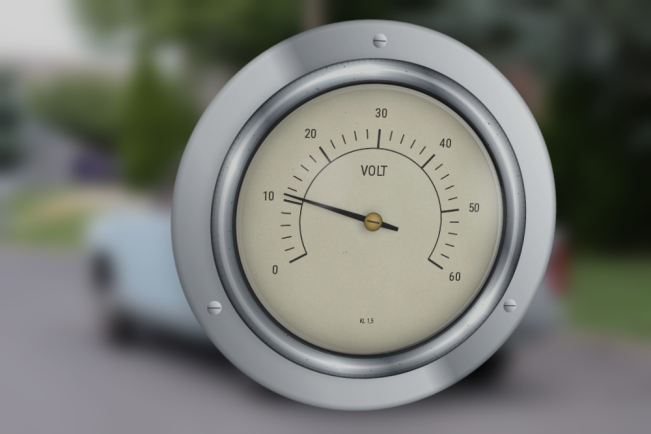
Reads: 11V
